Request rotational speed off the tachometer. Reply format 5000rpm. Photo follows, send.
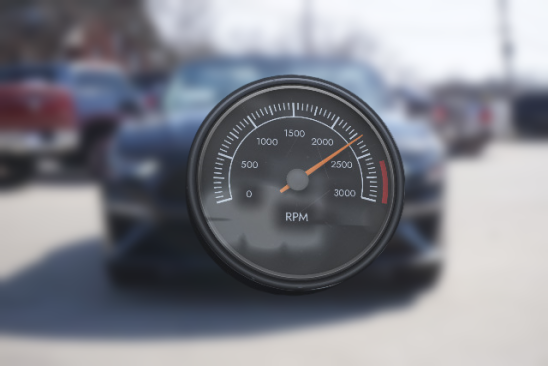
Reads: 2300rpm
